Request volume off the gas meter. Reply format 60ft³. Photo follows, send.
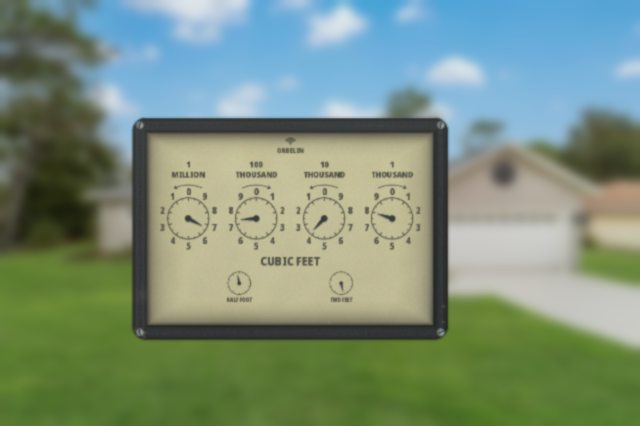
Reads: 673800ft³
